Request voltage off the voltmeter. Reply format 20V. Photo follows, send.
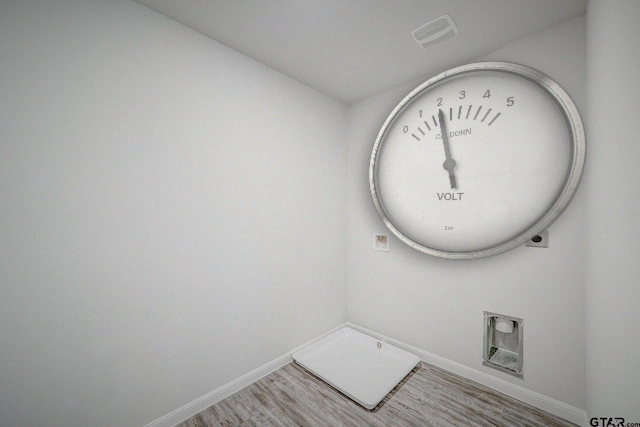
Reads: 2V
